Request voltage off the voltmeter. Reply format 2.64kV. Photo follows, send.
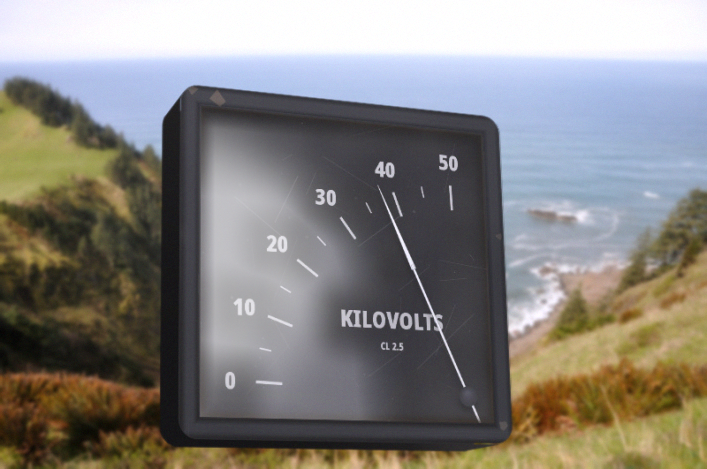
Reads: 37.5kV
